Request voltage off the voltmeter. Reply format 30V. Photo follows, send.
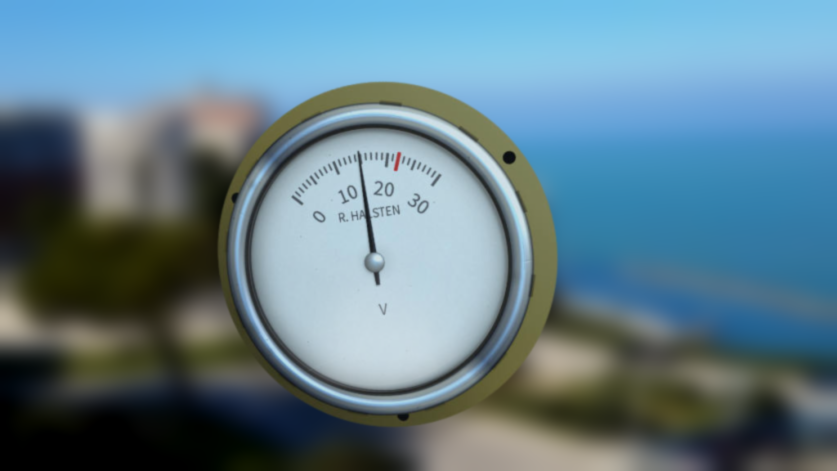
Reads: 15V
